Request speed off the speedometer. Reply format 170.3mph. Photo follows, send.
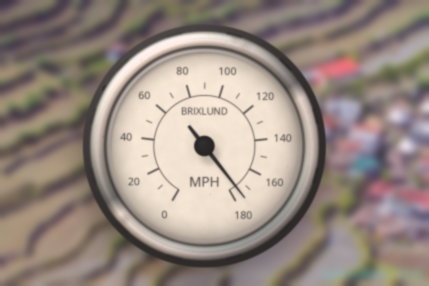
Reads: 175mph
